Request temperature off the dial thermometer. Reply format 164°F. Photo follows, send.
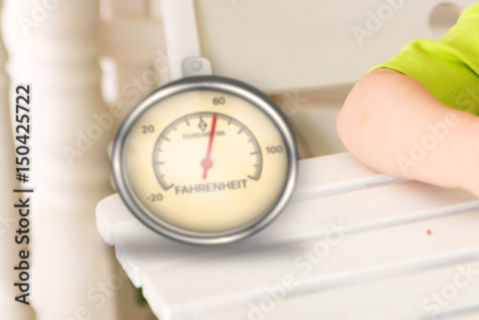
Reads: 60°F
